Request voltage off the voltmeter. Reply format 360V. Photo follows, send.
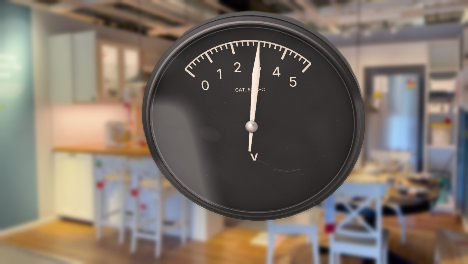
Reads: 3V
